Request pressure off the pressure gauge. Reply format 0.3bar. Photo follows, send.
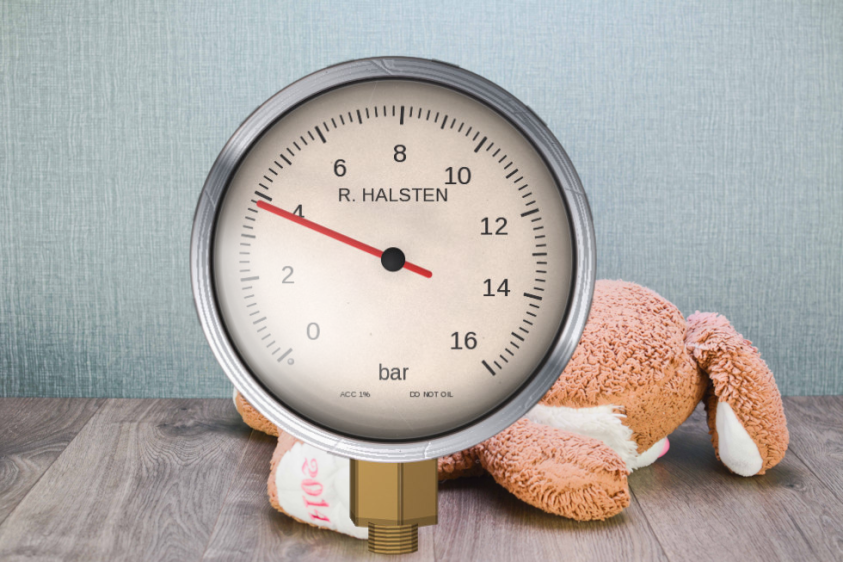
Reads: 3.8bar
